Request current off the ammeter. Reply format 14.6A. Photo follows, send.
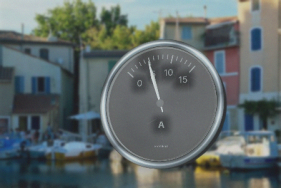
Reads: 5A
